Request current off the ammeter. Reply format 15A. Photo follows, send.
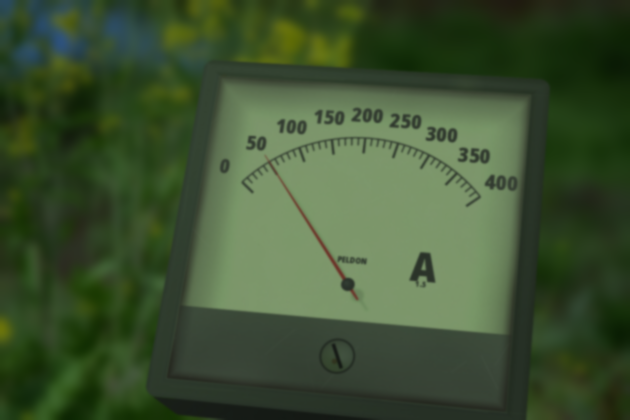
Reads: 50A
